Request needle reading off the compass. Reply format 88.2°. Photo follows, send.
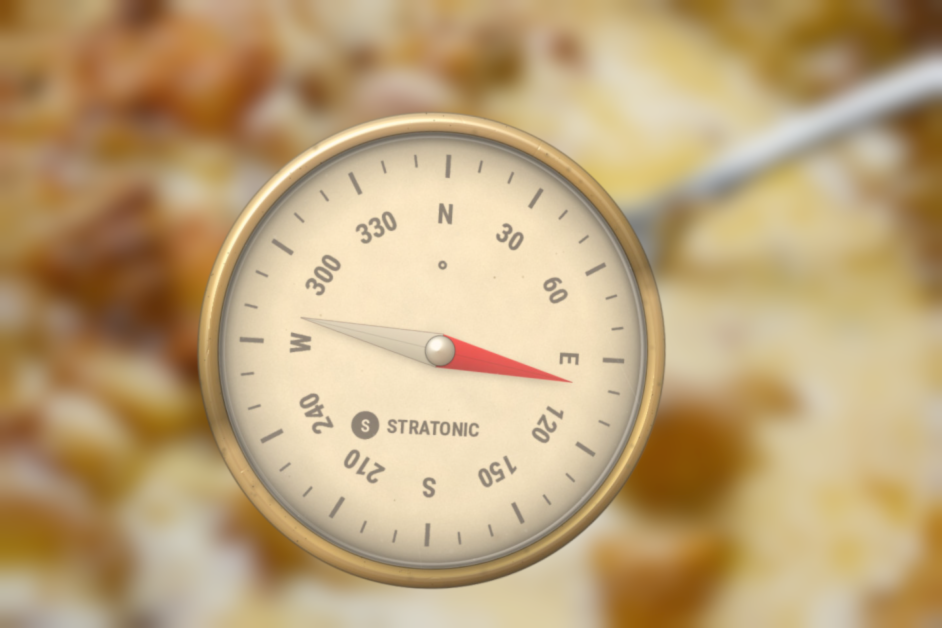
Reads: 100°
